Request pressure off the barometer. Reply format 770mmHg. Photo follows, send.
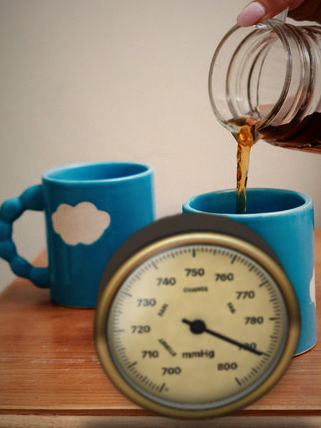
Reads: 790mmHg
